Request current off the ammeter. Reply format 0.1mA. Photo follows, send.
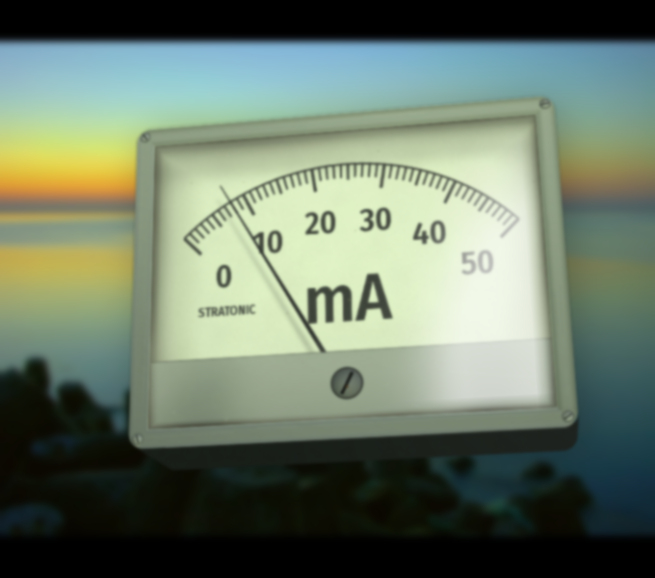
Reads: 8mA
